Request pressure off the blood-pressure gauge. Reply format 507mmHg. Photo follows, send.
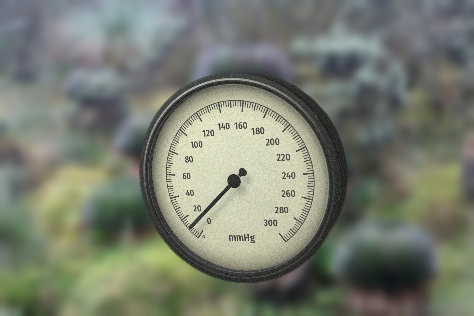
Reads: 10mmHg
